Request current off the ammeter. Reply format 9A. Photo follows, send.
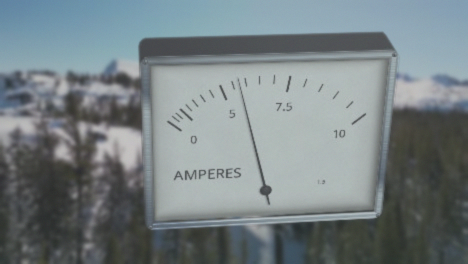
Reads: 5.75A
